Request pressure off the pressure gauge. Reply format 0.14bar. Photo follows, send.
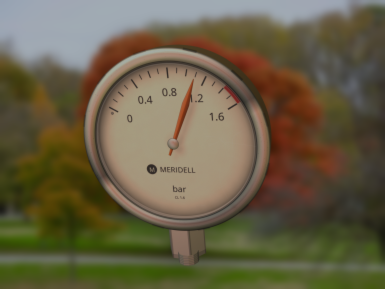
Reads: 1.1bar
